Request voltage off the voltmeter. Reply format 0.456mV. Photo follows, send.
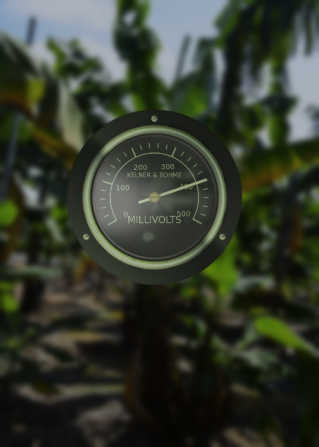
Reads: 400mV
